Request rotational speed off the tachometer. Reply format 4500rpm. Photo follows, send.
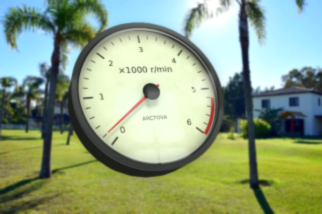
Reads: 200rpm
